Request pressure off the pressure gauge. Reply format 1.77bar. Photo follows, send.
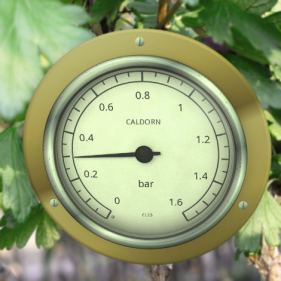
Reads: 0.3bar
